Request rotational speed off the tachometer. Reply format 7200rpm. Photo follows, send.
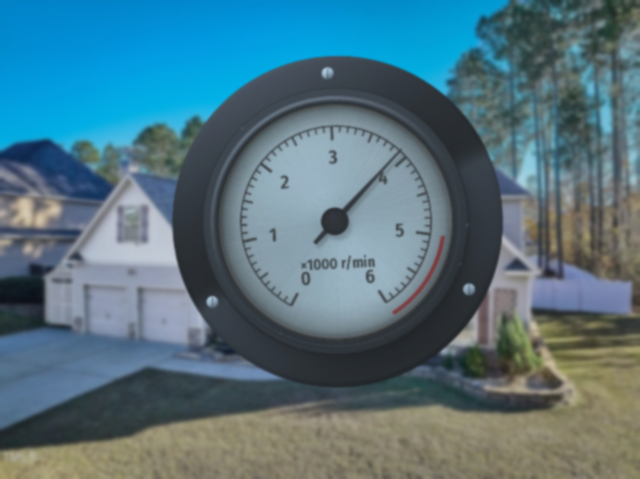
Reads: 3900rpm
